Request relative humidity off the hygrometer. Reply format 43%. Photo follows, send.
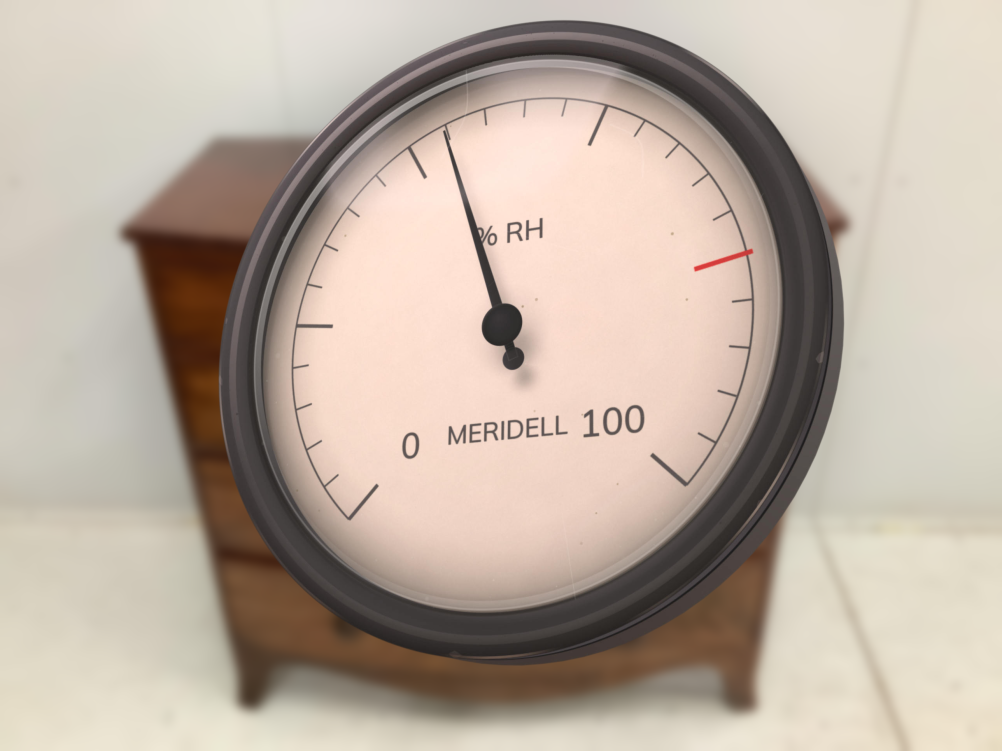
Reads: 44%
